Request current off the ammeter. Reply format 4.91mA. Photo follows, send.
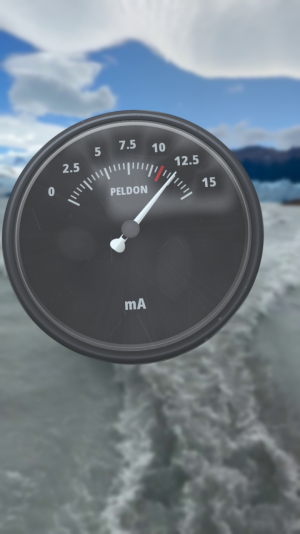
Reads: 12.5mA
